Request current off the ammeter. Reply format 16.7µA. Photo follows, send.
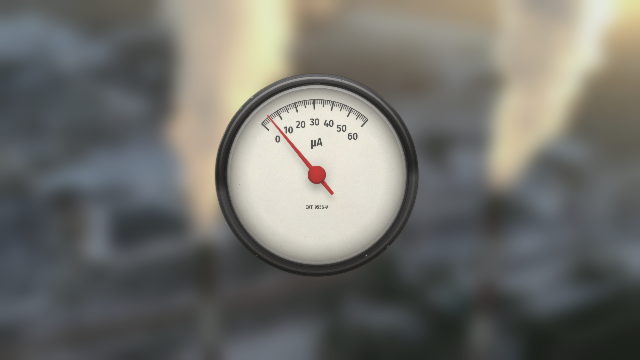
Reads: 5µA
